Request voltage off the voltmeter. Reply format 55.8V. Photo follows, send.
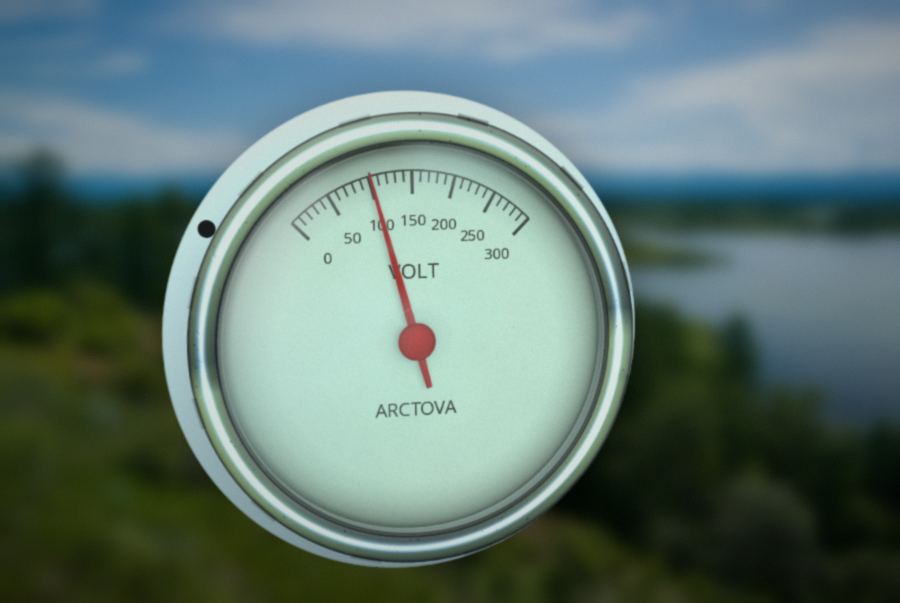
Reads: 100V
